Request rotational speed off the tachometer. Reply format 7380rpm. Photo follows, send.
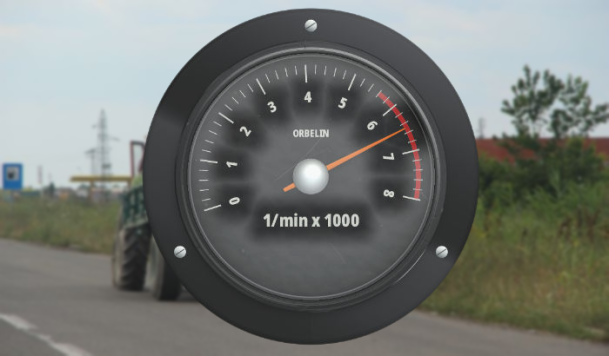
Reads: 6500rpm
